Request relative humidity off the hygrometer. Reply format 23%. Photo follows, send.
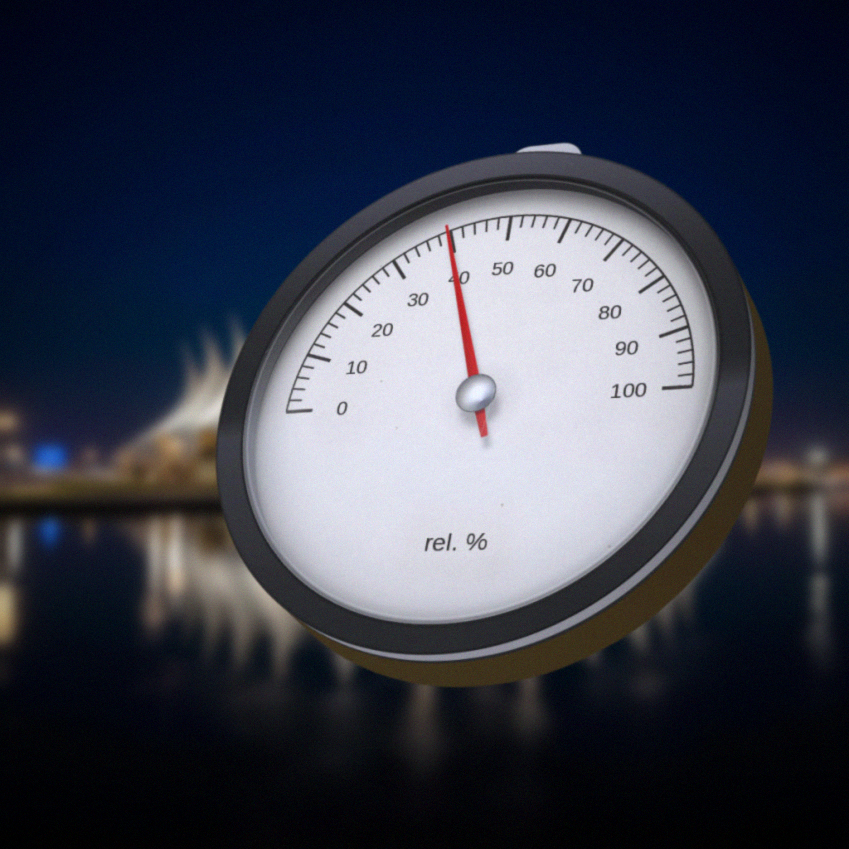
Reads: 40%
